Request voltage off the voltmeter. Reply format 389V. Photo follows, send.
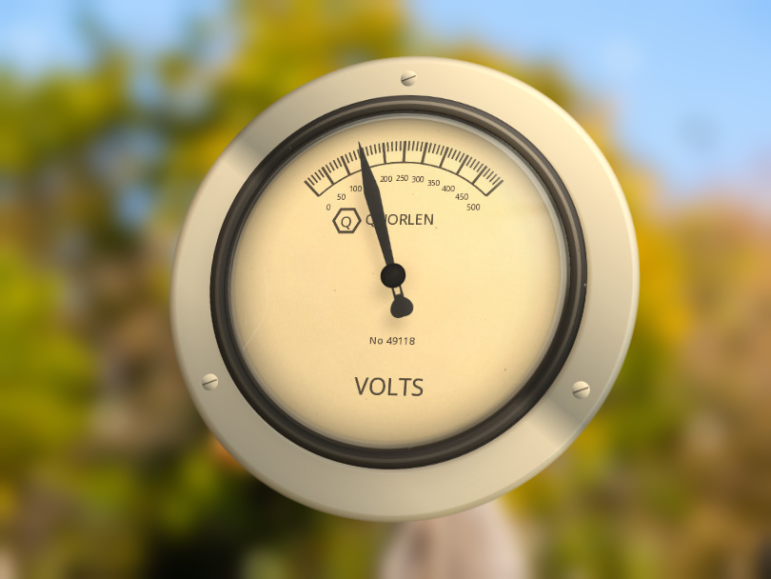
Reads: 150V
